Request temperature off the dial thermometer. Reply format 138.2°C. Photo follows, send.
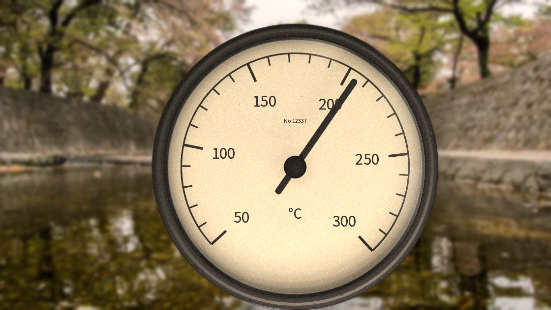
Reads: 205°C
